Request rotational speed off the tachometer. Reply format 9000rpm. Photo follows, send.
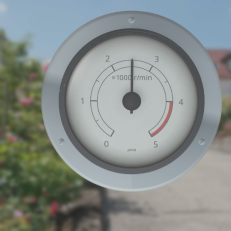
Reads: 2500rpm
